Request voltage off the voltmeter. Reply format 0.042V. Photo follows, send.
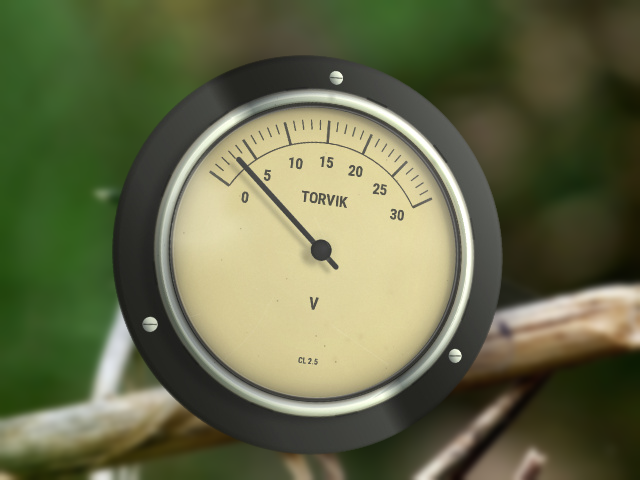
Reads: 3V
